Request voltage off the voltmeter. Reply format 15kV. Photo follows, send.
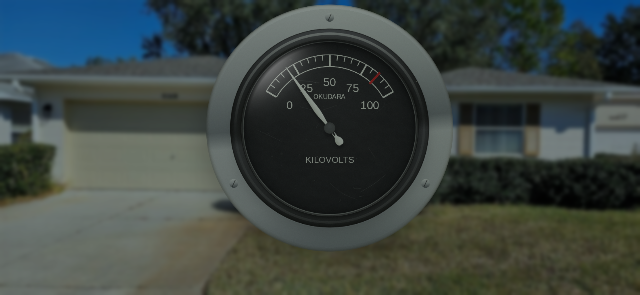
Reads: 20kV
